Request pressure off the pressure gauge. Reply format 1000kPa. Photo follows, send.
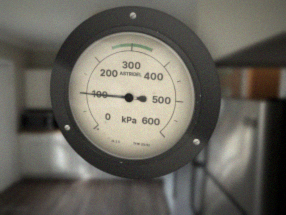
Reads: 100kPa
